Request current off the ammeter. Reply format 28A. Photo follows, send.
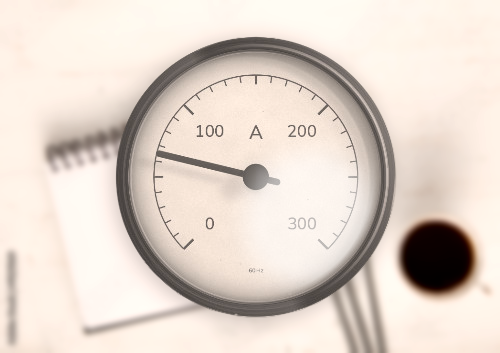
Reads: 65A
